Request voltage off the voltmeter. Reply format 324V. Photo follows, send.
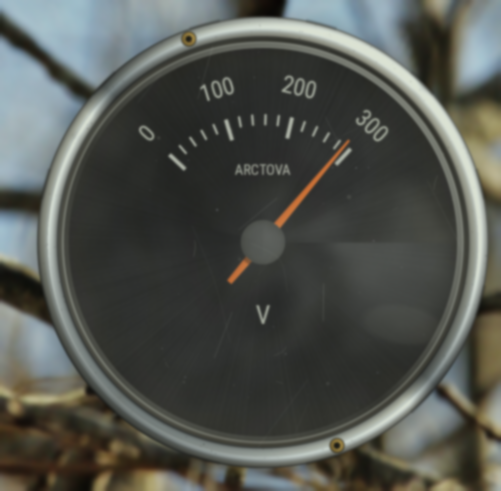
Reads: 290V
